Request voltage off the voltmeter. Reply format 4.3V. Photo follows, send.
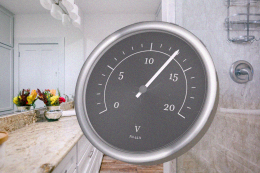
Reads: 13V
